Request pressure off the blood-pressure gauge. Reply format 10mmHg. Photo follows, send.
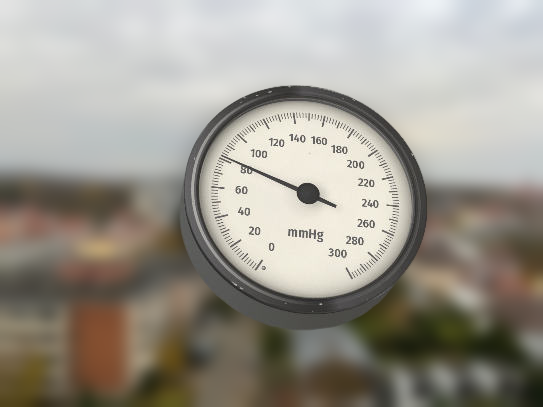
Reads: 80mmHg
